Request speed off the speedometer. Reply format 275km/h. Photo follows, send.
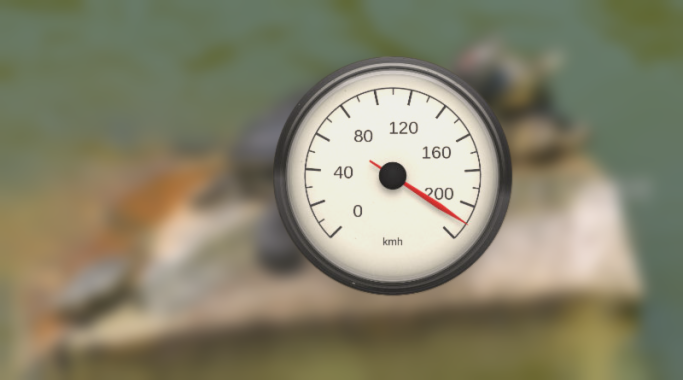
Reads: 210km/h
